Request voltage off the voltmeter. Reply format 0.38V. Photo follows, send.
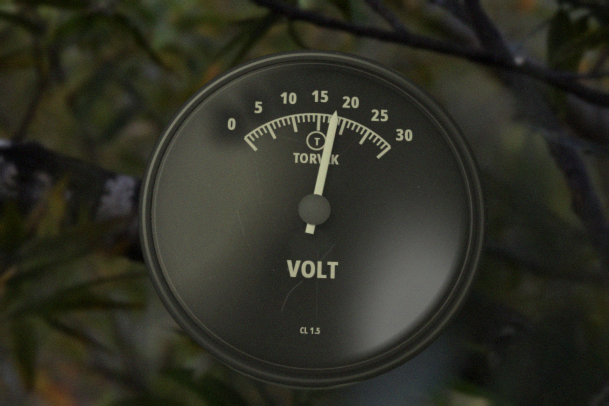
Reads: 18V
